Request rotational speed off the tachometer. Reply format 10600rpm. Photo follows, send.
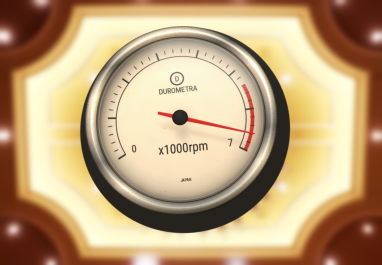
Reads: 6600rpm
